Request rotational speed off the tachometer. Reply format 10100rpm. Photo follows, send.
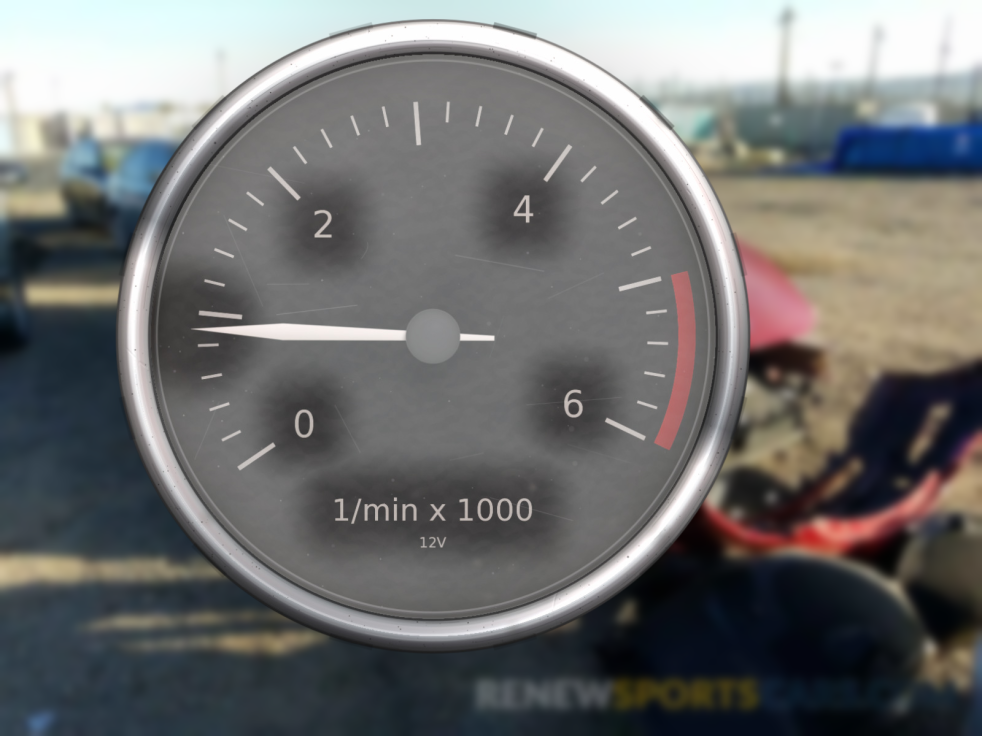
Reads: 900rpm
